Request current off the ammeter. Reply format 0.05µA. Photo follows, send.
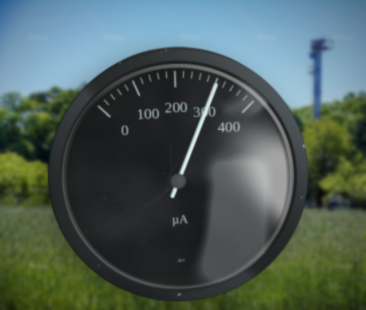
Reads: 300µA
